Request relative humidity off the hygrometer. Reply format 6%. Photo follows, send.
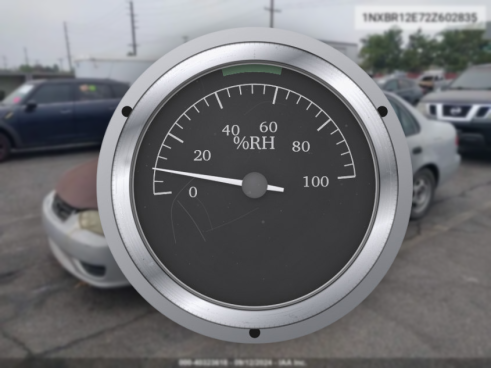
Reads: 8%
